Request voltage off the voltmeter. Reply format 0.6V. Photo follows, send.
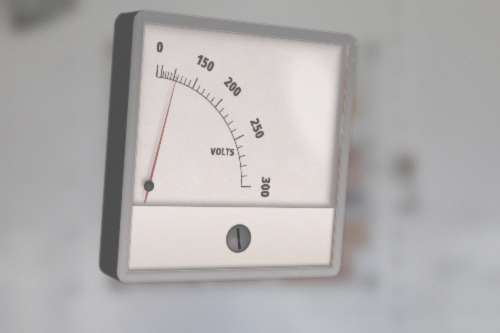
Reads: 100V
